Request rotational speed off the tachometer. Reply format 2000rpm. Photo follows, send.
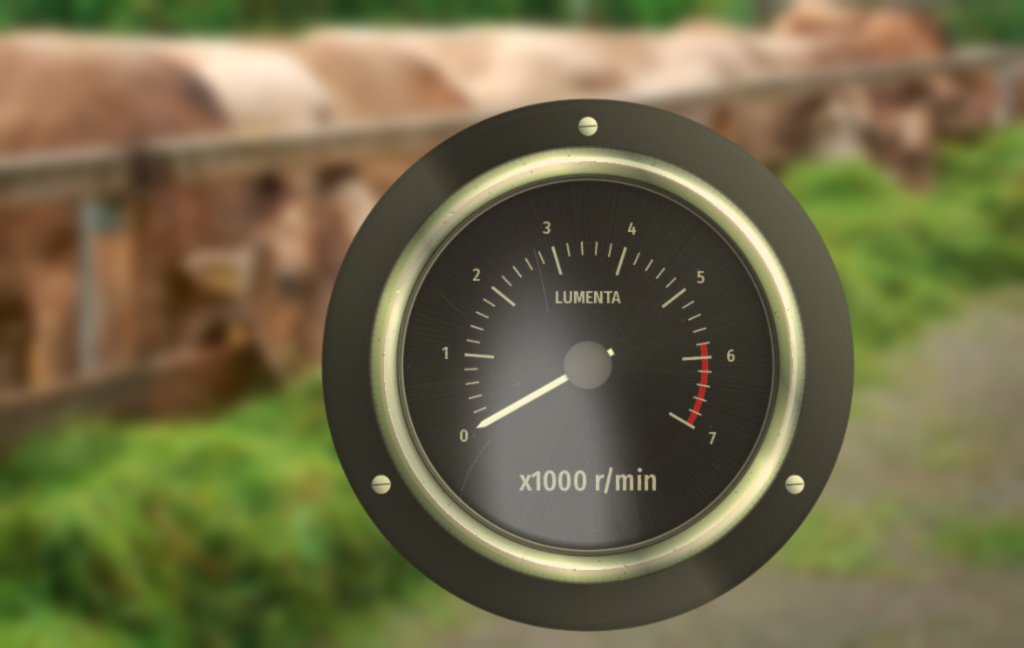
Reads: 0rpm
